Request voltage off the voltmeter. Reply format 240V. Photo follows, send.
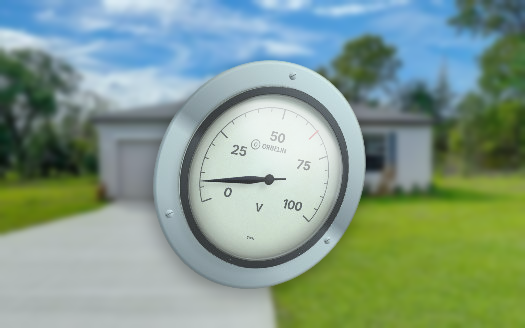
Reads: 7.5V
